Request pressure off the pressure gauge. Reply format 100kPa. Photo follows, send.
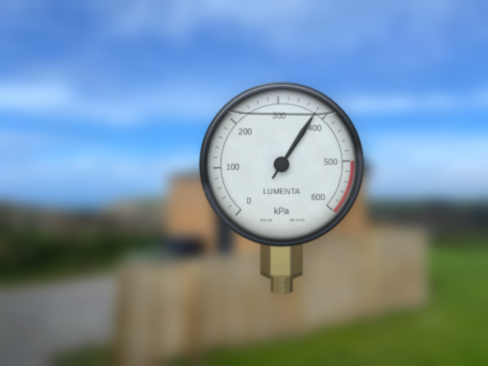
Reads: 380kPa
